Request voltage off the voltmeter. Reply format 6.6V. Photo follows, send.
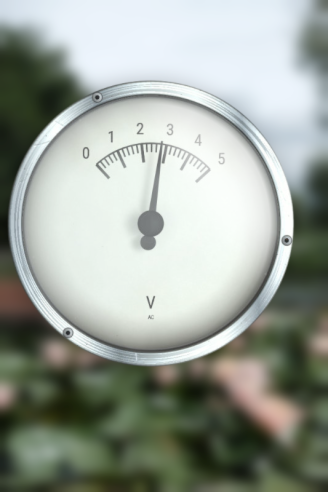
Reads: 2.8V
